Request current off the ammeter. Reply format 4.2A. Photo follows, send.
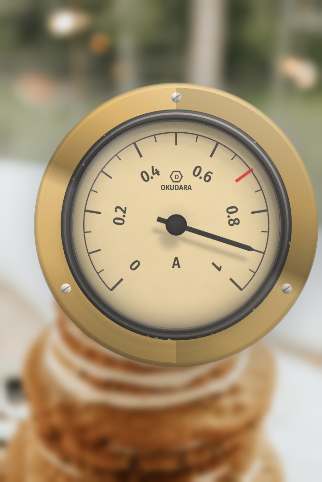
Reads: 0.9A
